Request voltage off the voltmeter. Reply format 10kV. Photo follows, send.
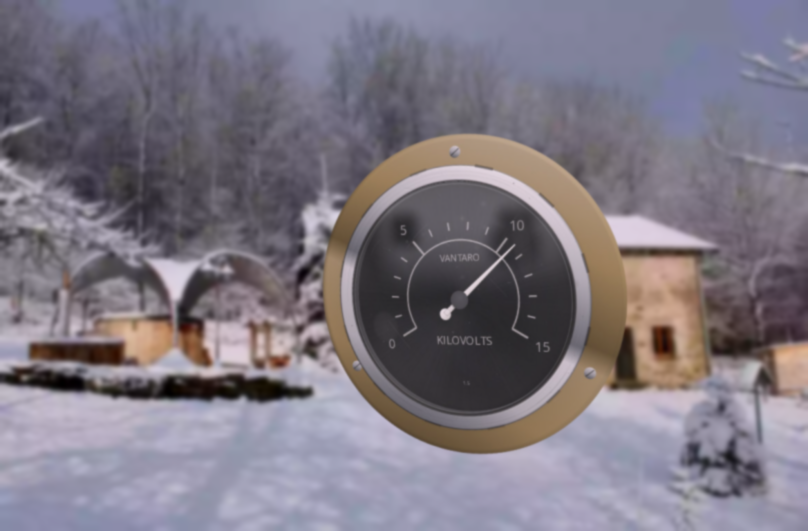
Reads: 10.5kV
